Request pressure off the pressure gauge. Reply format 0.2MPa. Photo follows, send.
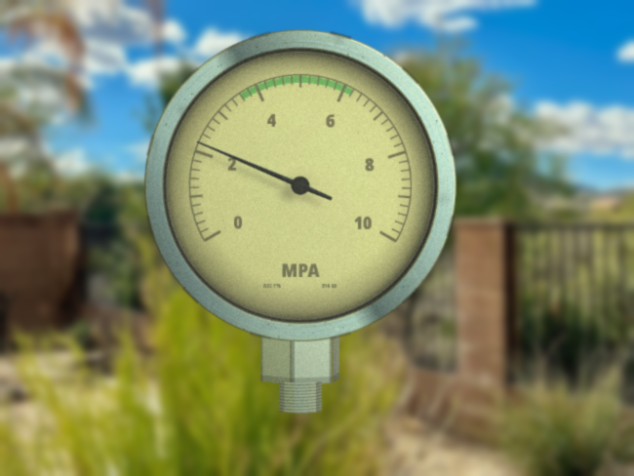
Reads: 2.2MPa
